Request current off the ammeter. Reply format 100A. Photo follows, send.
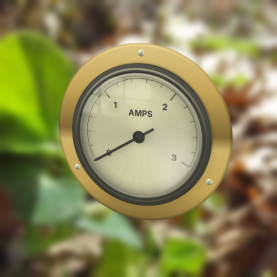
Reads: 0A
